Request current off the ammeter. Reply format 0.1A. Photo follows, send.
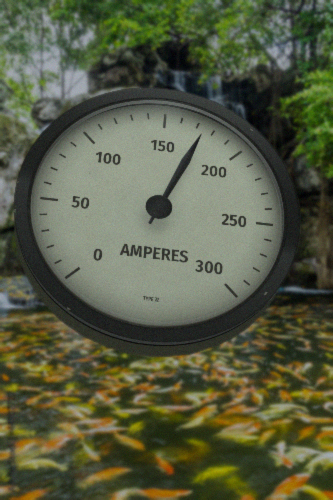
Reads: 175A
